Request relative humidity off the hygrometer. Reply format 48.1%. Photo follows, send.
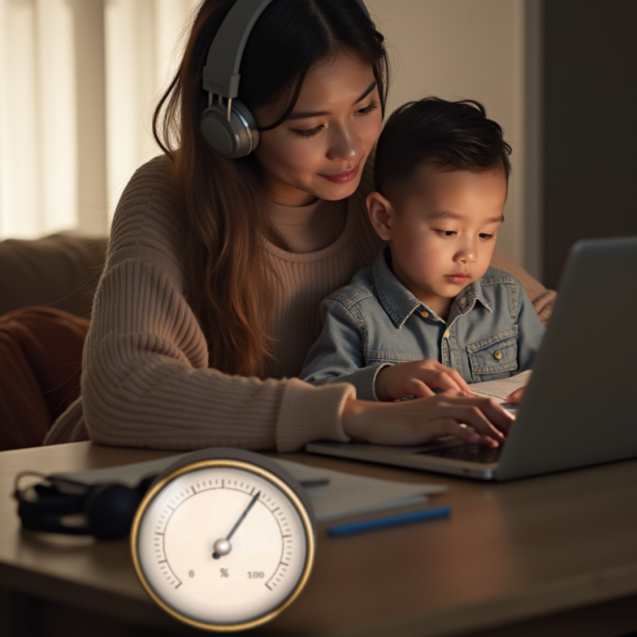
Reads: 62%
